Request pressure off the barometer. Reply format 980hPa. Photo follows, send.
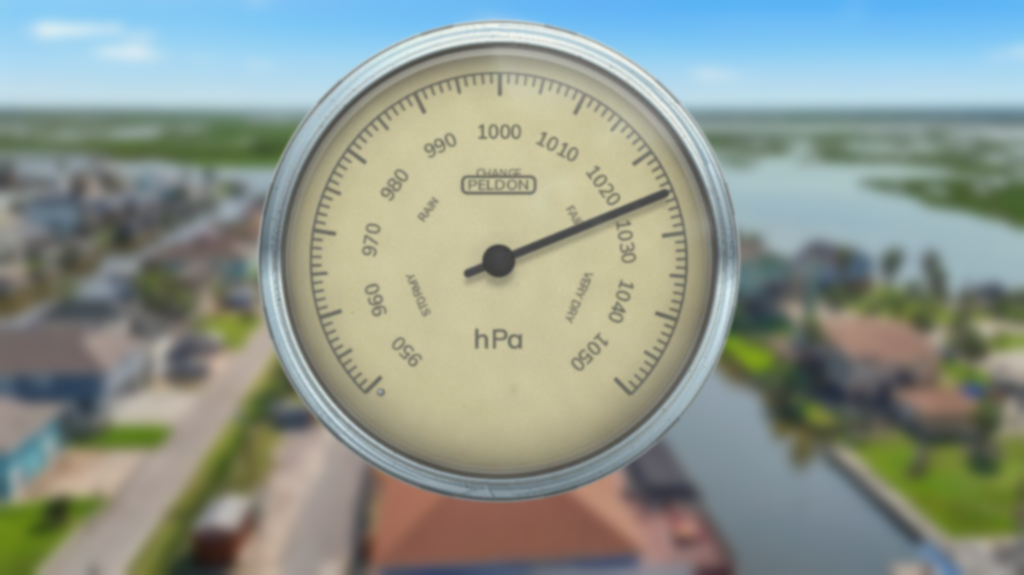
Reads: 1025hPa
